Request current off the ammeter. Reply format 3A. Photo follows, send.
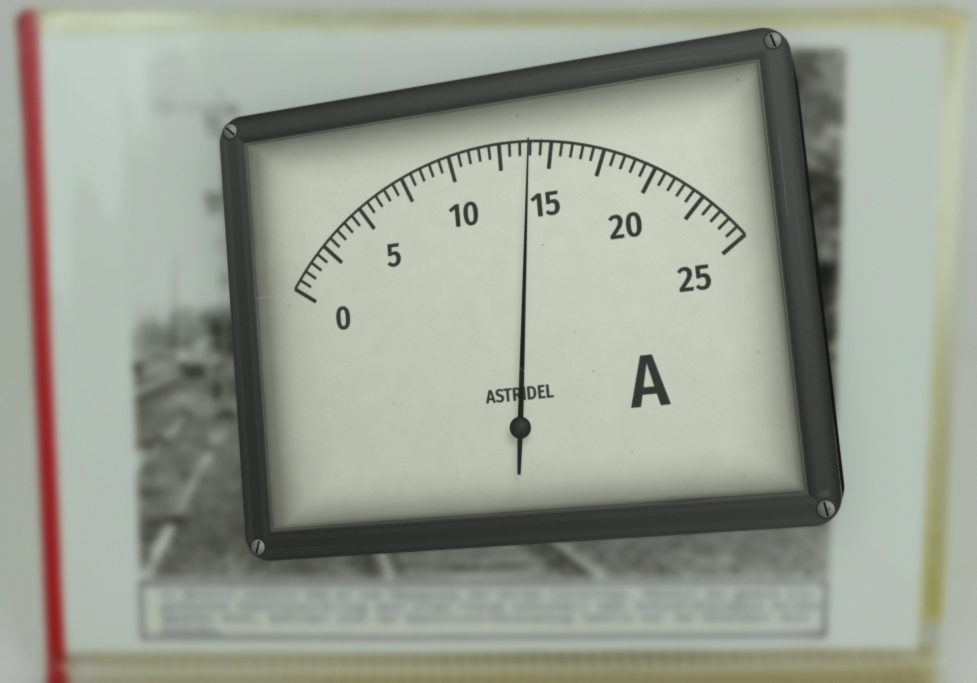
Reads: 14A
